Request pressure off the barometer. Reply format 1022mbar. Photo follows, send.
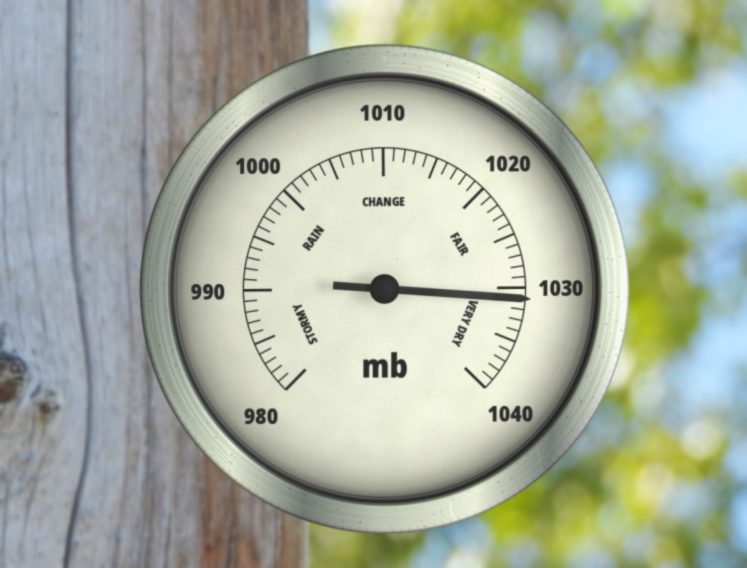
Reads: 1031mbar
